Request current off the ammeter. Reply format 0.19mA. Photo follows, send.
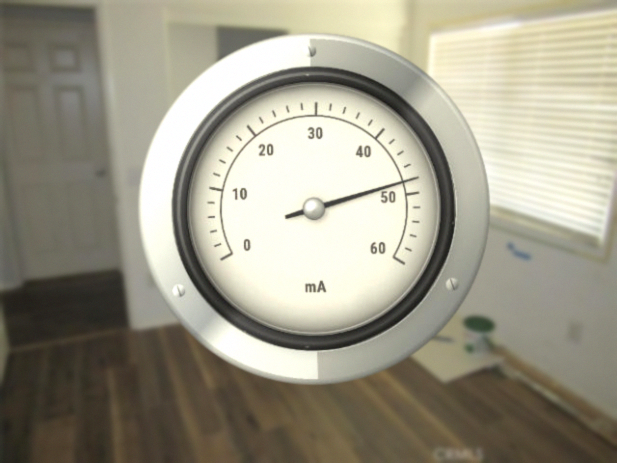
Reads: 48mA
